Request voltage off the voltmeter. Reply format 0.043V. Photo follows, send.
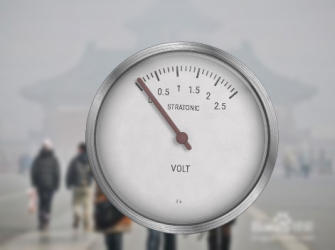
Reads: 0.1V
